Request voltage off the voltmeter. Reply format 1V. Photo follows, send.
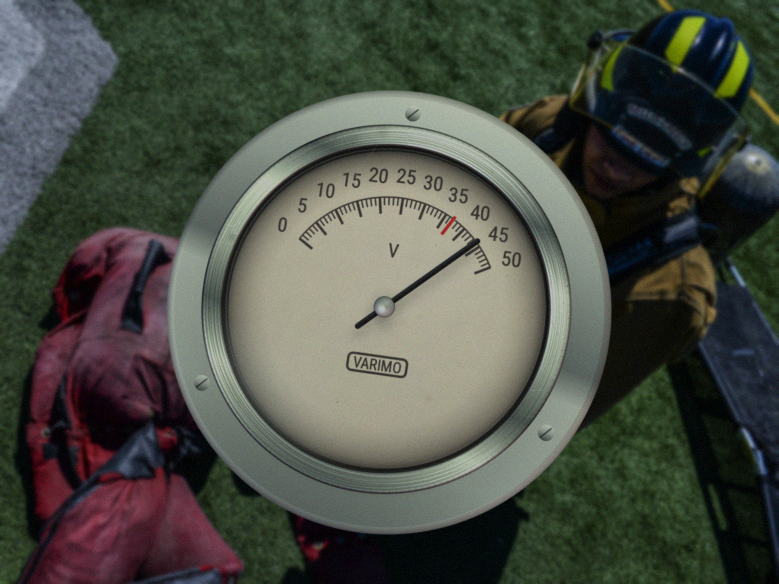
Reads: 44V
